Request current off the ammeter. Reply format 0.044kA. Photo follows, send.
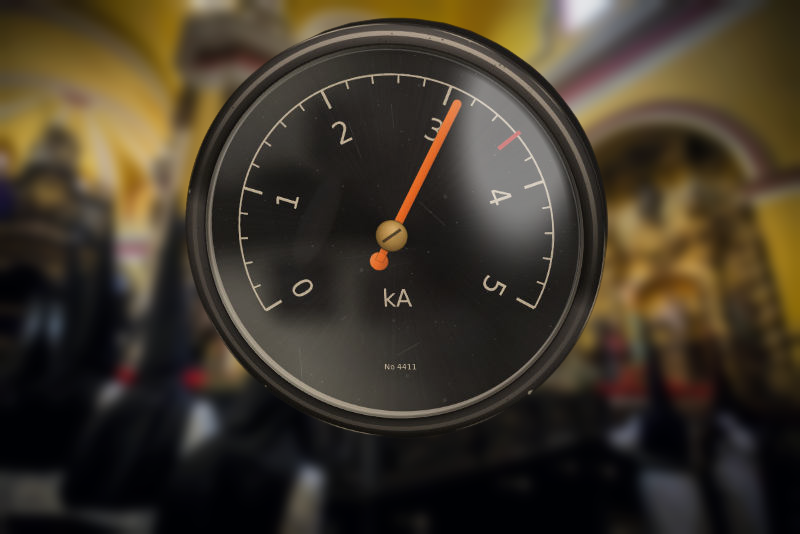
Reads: 3.1kA
